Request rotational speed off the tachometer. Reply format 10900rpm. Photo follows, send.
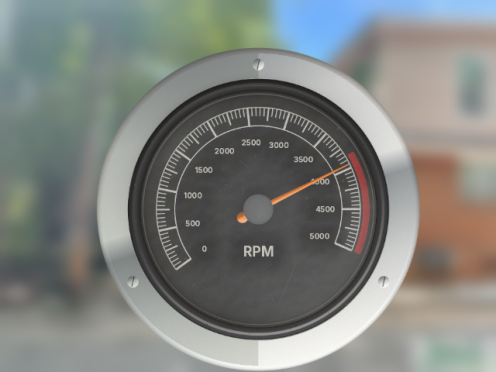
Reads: 3950rpm
